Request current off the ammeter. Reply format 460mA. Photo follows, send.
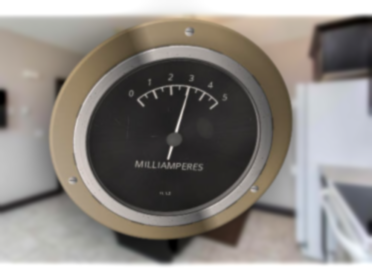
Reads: 3mA
